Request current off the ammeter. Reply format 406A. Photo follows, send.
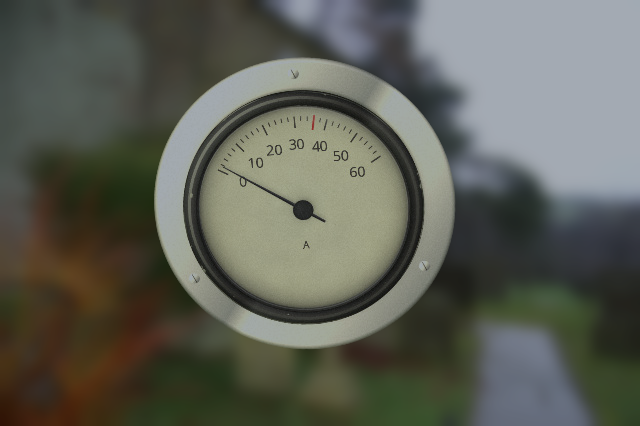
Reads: 2A
